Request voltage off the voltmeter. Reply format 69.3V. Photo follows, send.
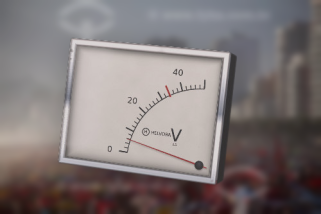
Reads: 6V
